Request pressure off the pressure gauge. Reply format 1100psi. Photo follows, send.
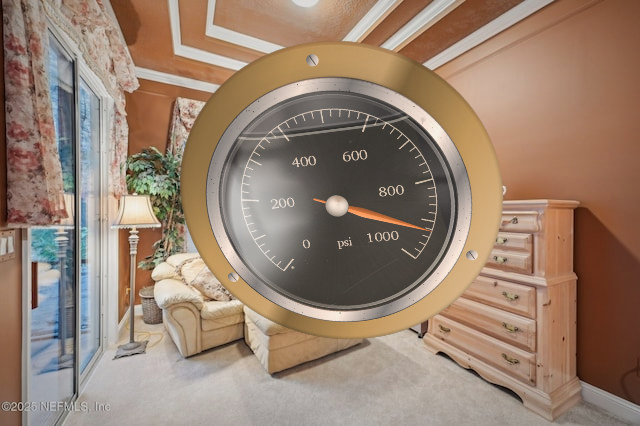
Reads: 920psi
